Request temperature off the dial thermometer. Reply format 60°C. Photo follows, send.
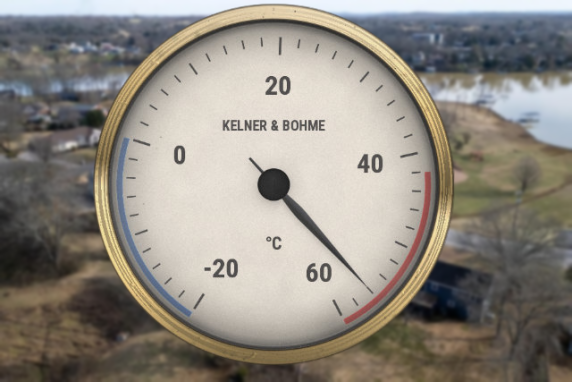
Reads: 56°C
